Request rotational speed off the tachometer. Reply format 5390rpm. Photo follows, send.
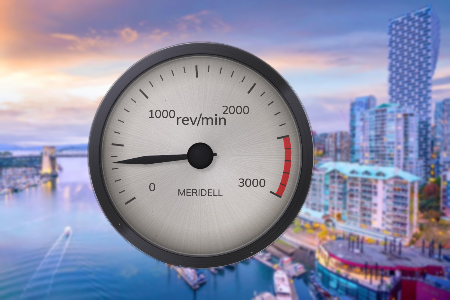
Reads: 350rpm
